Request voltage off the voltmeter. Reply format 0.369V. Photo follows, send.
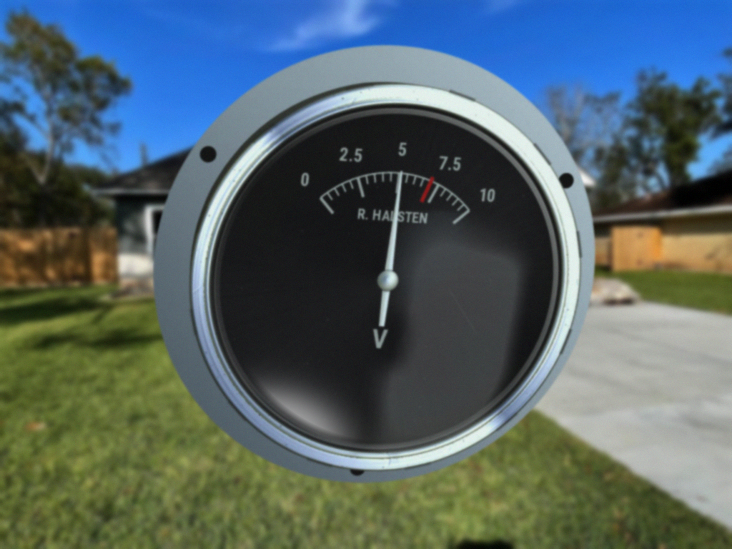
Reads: 5V
